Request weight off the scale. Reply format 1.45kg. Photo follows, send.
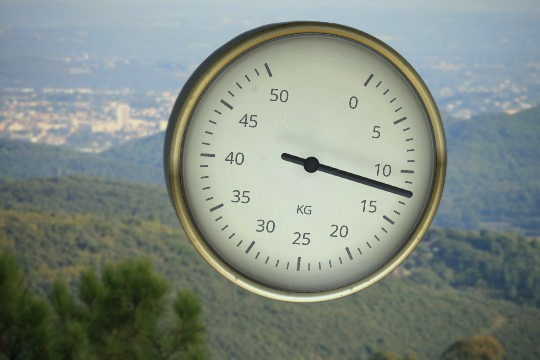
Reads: 12kg
